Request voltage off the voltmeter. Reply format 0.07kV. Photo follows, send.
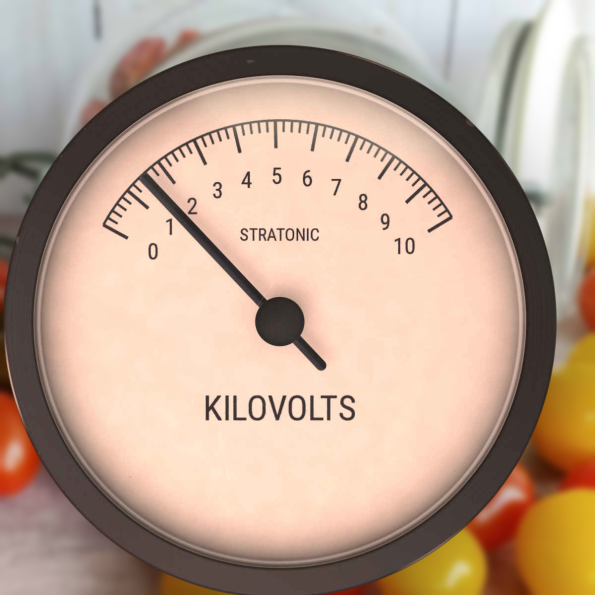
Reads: 1.5kV
